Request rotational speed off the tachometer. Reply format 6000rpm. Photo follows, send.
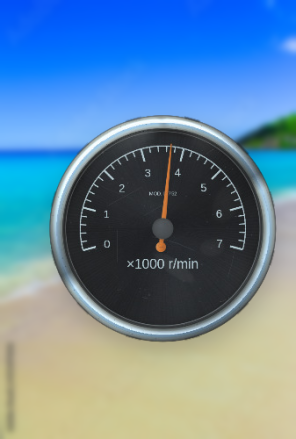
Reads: 3700rpm
